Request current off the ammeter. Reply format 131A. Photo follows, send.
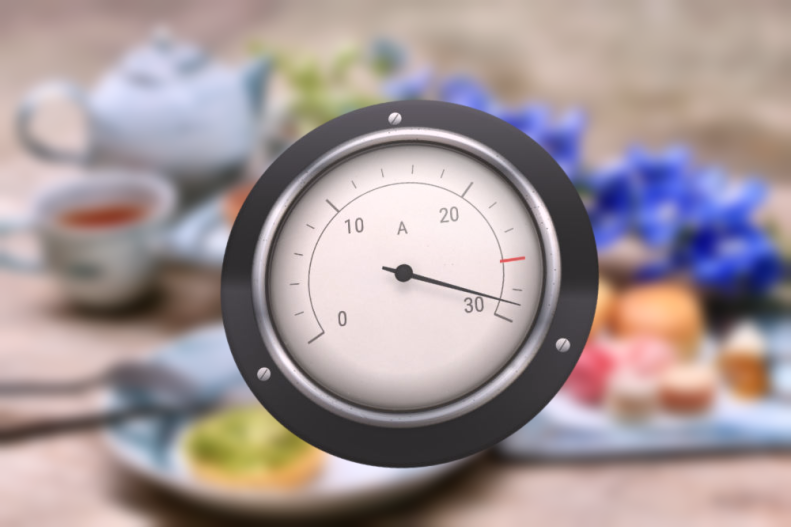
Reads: 29A
